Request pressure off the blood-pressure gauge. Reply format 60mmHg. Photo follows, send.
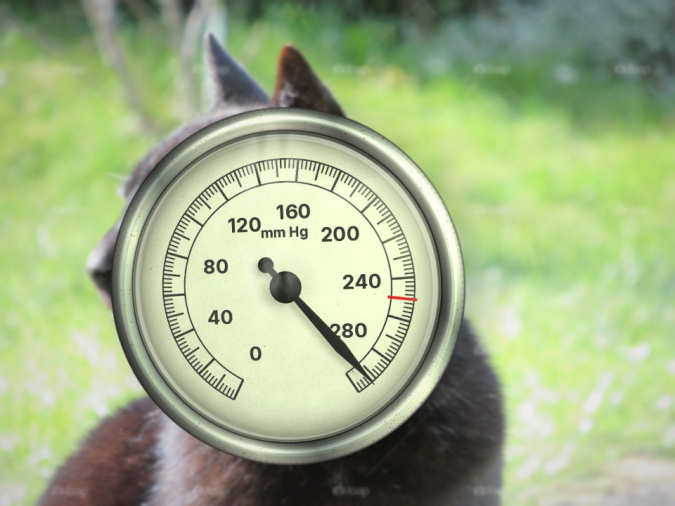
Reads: 292mmHg
